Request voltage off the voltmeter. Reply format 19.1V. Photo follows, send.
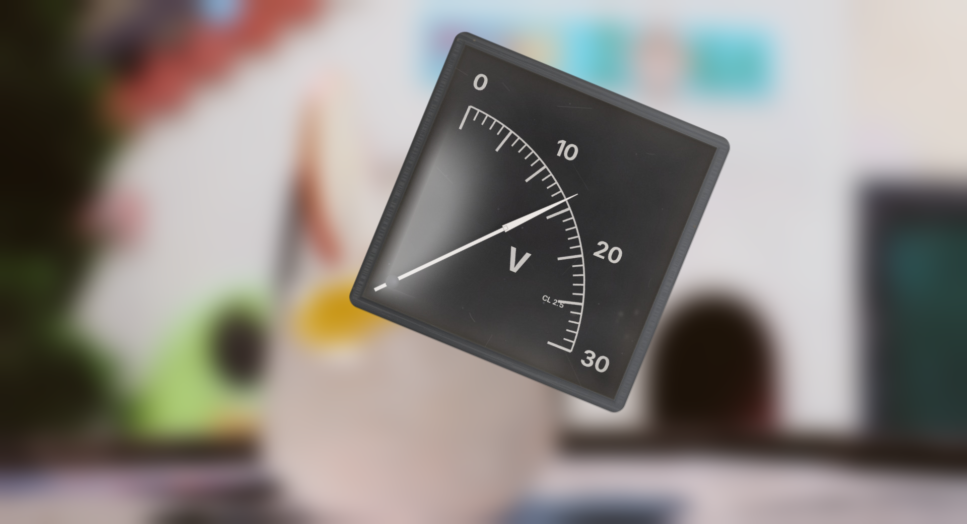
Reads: 14V
